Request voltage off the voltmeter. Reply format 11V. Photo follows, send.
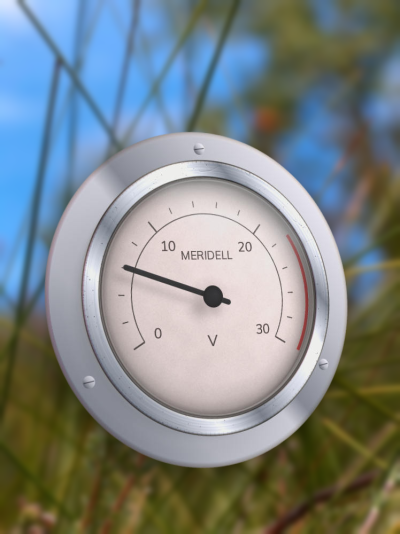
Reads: 6V
